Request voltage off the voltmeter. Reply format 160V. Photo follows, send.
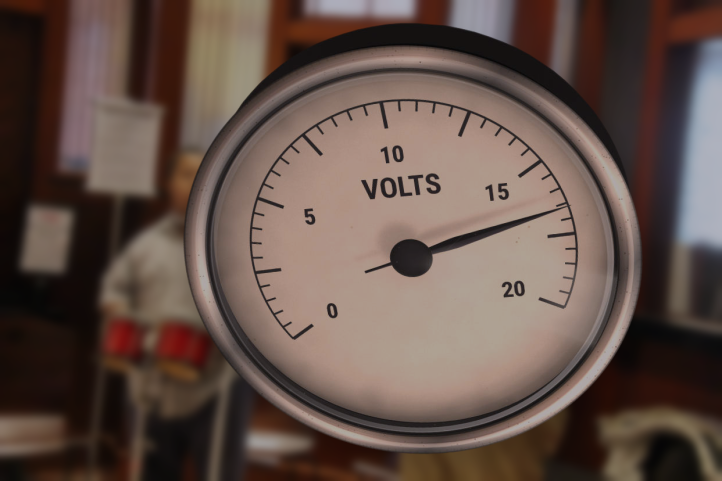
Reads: 16.5V
